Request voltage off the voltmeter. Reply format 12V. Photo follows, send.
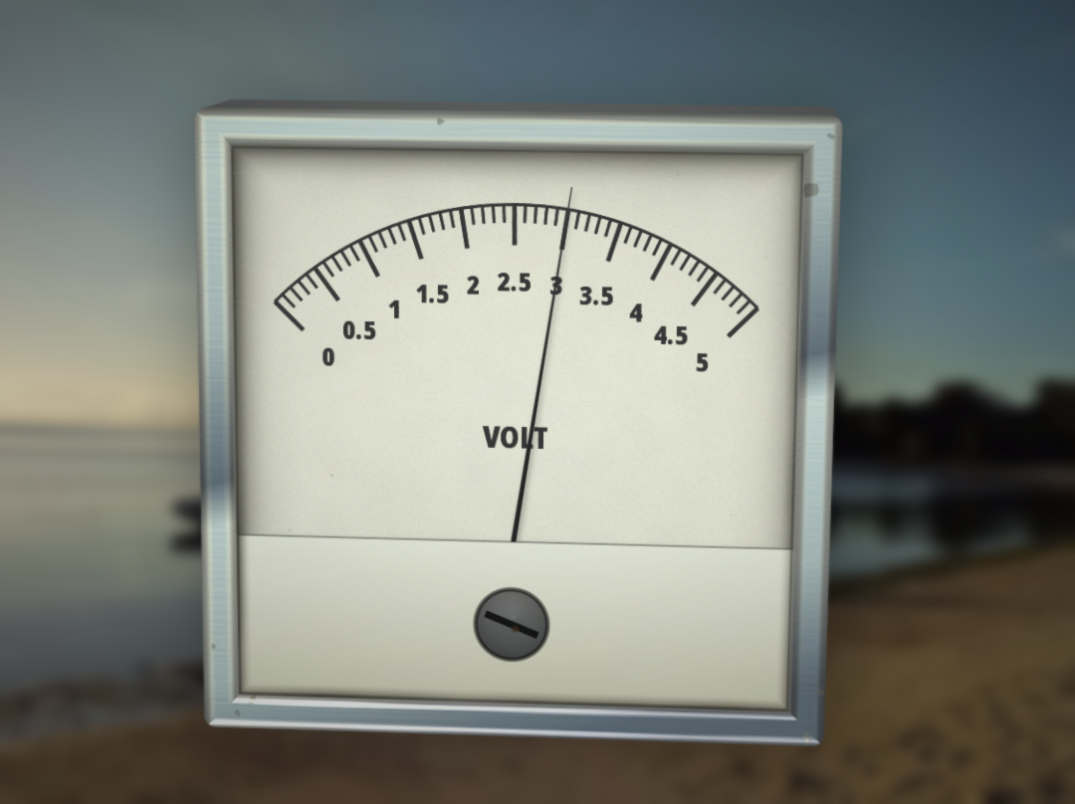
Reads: 3V
